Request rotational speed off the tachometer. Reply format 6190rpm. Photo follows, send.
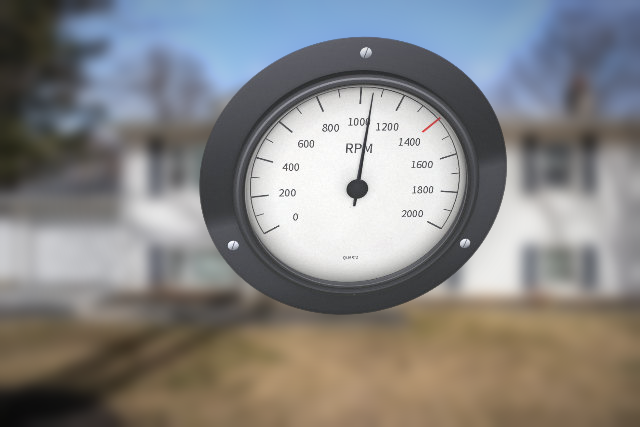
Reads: 1050rpm
